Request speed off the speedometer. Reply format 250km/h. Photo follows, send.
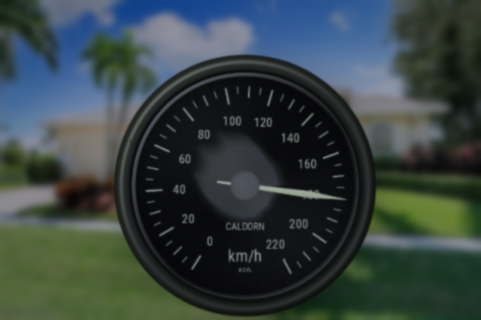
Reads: 180km/h
